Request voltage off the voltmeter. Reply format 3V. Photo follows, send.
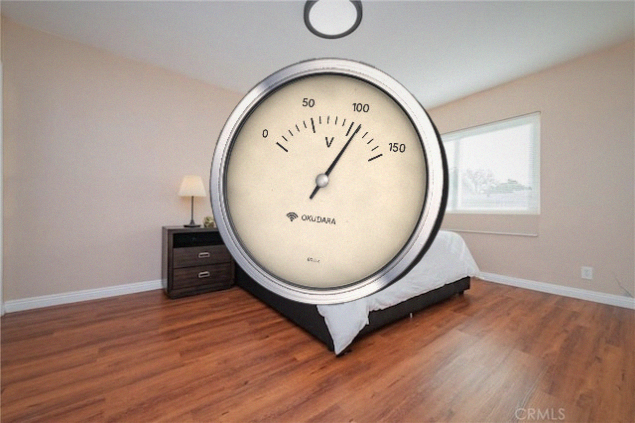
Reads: 110V
